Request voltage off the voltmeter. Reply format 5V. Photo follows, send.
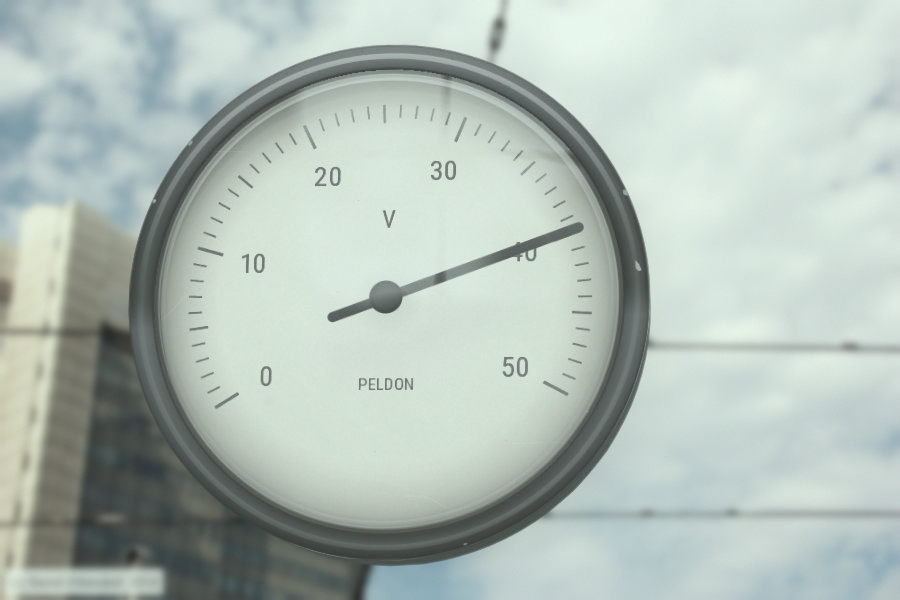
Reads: 40V
